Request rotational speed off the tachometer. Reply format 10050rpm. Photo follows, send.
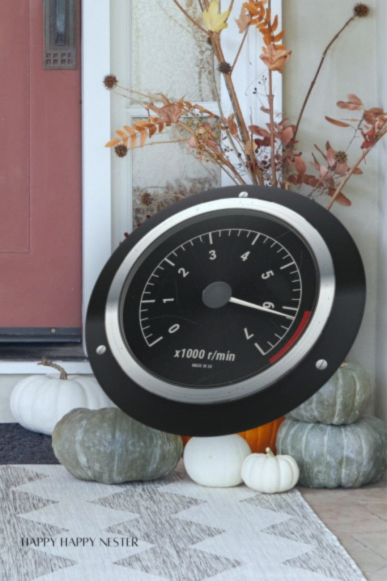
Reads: 6200rpm
